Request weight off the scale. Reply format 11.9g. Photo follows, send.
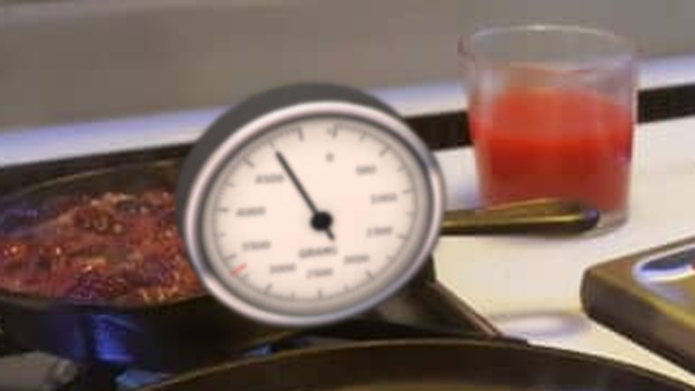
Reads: 4750g
